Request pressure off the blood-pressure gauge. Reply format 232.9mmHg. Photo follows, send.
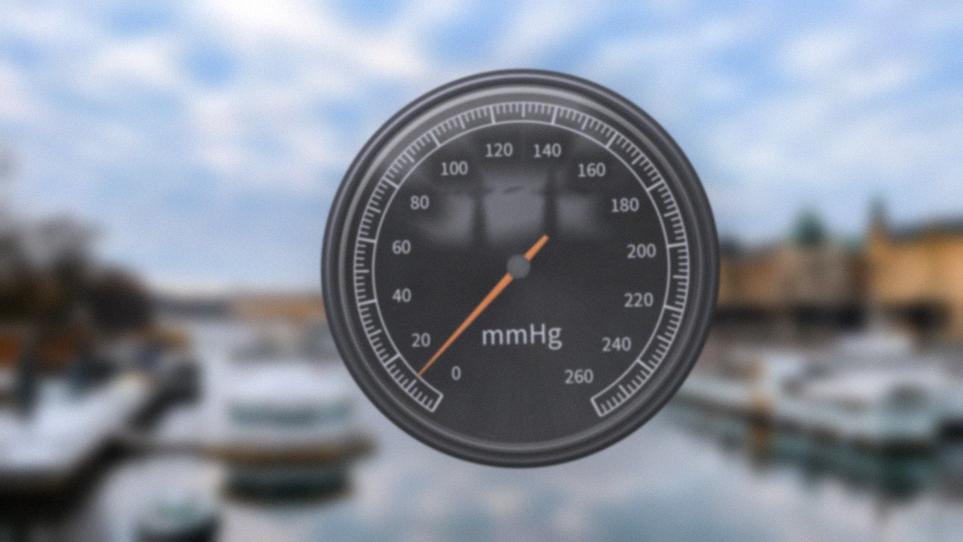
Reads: 10mmHg
